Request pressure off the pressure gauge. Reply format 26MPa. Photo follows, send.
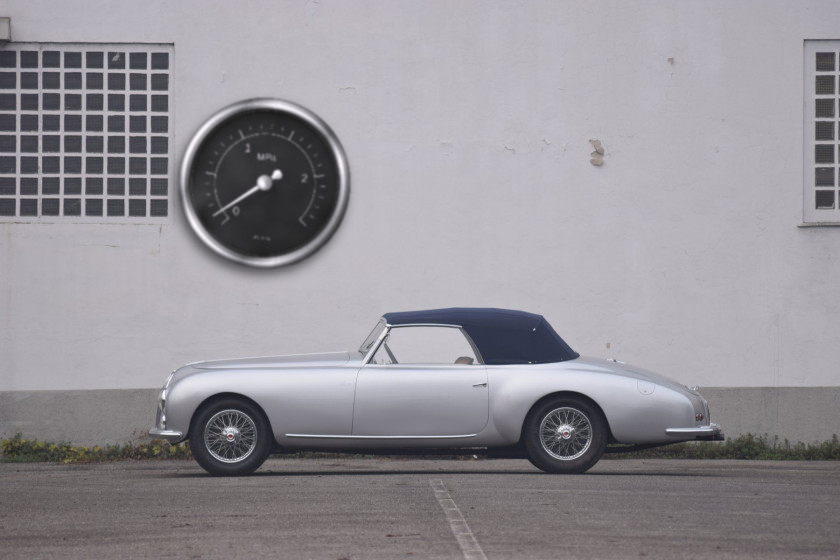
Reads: 0.1MPa
